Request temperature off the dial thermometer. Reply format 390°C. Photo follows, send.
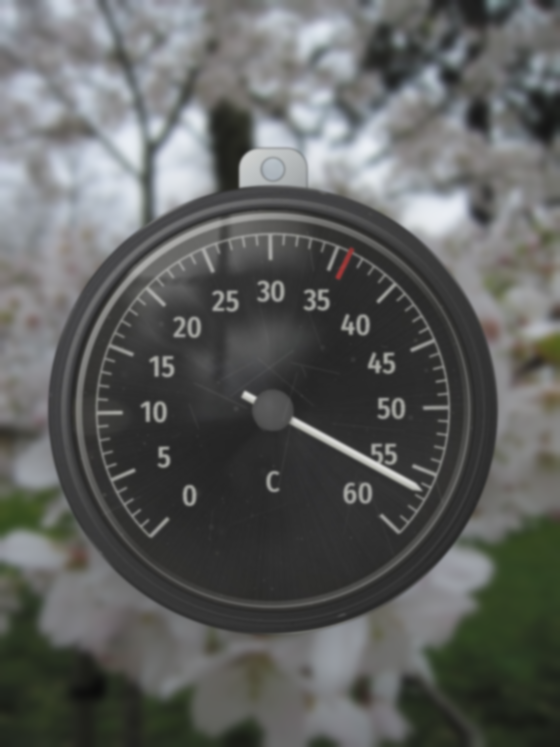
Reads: 56.5°C
